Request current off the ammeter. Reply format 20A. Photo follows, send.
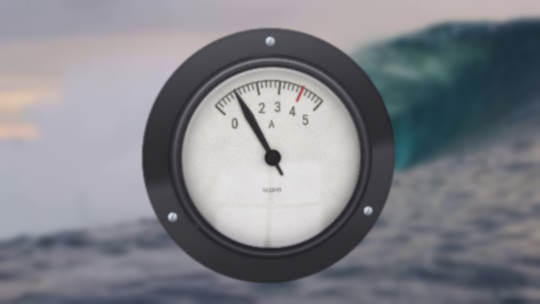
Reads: 1A
